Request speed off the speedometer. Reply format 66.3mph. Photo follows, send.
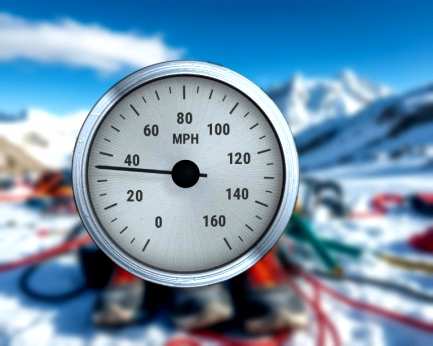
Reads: 35mph
